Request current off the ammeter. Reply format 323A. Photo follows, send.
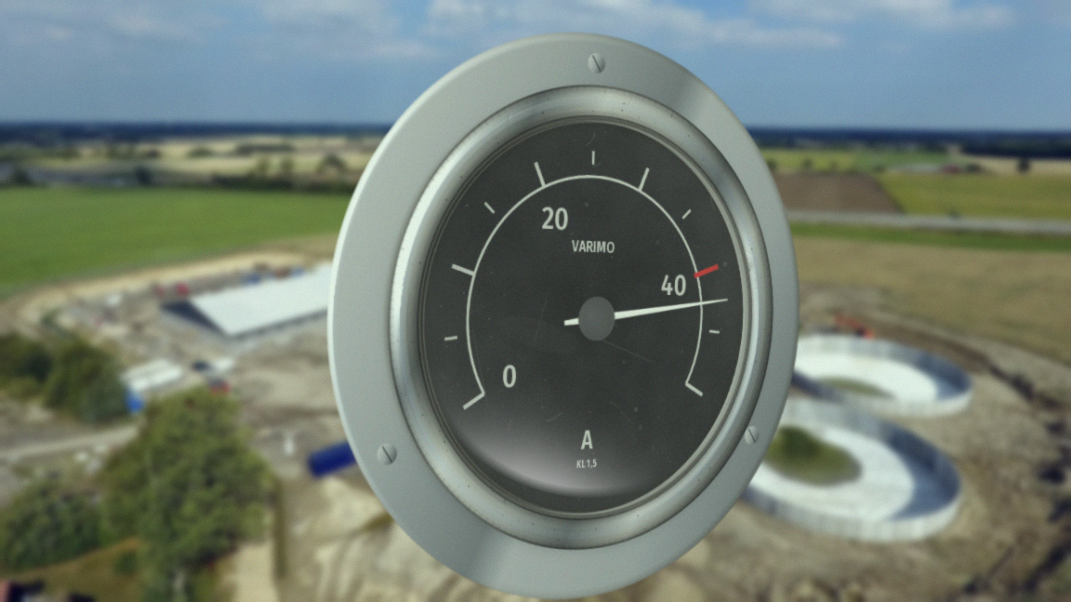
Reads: 42.5A
